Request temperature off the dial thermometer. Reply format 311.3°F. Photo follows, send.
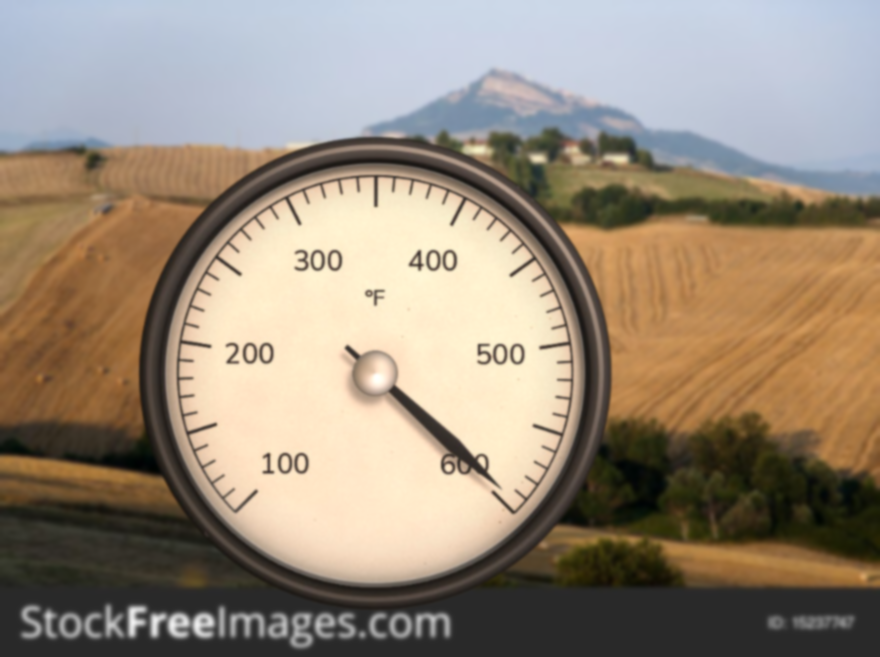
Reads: 595°F
